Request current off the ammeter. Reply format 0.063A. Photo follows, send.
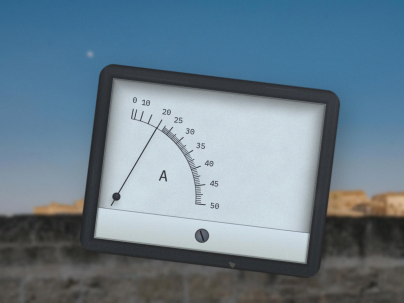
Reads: 20A
